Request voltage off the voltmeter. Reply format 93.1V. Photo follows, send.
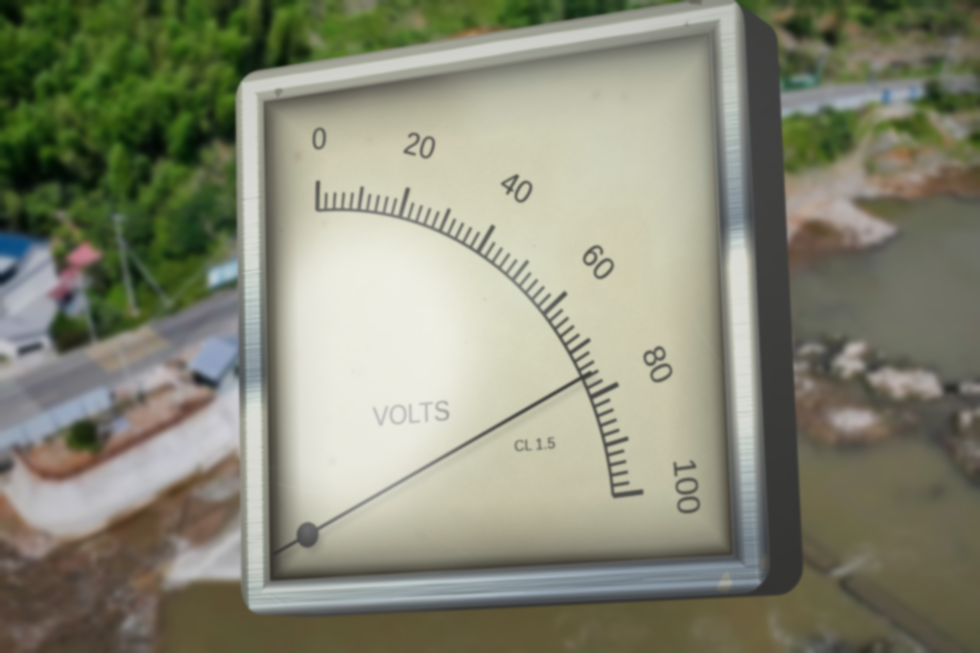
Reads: 76V
